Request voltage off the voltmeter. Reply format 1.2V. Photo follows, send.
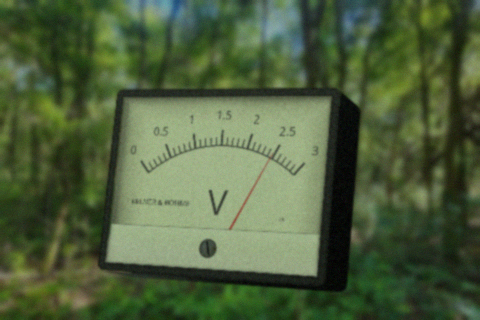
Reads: 2.5V
